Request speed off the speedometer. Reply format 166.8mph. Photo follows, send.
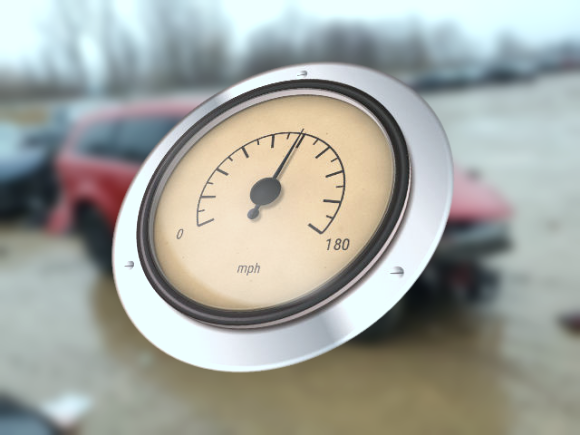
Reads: 100mph
